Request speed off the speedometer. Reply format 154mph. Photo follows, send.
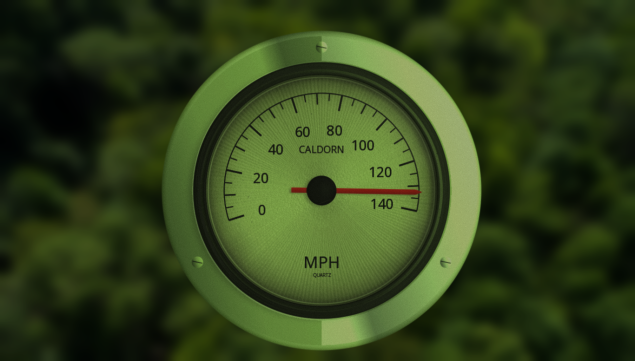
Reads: 132.5mph
